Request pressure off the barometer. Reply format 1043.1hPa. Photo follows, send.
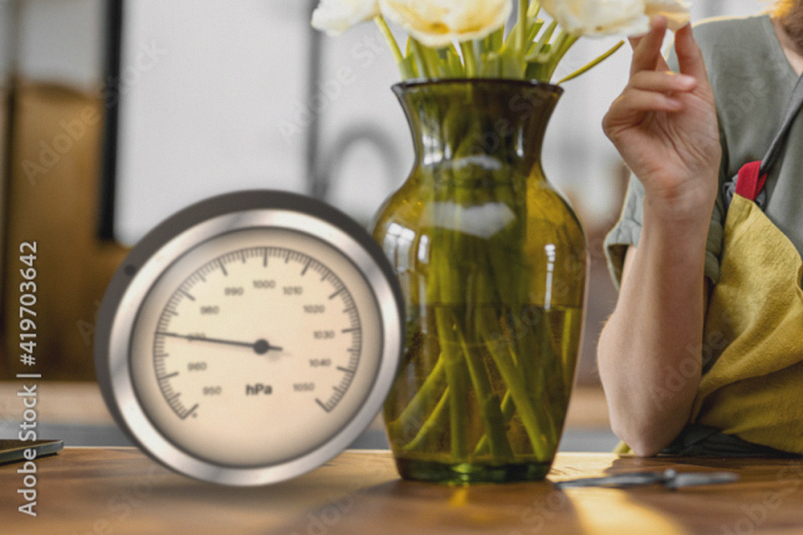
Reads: 970hPa
